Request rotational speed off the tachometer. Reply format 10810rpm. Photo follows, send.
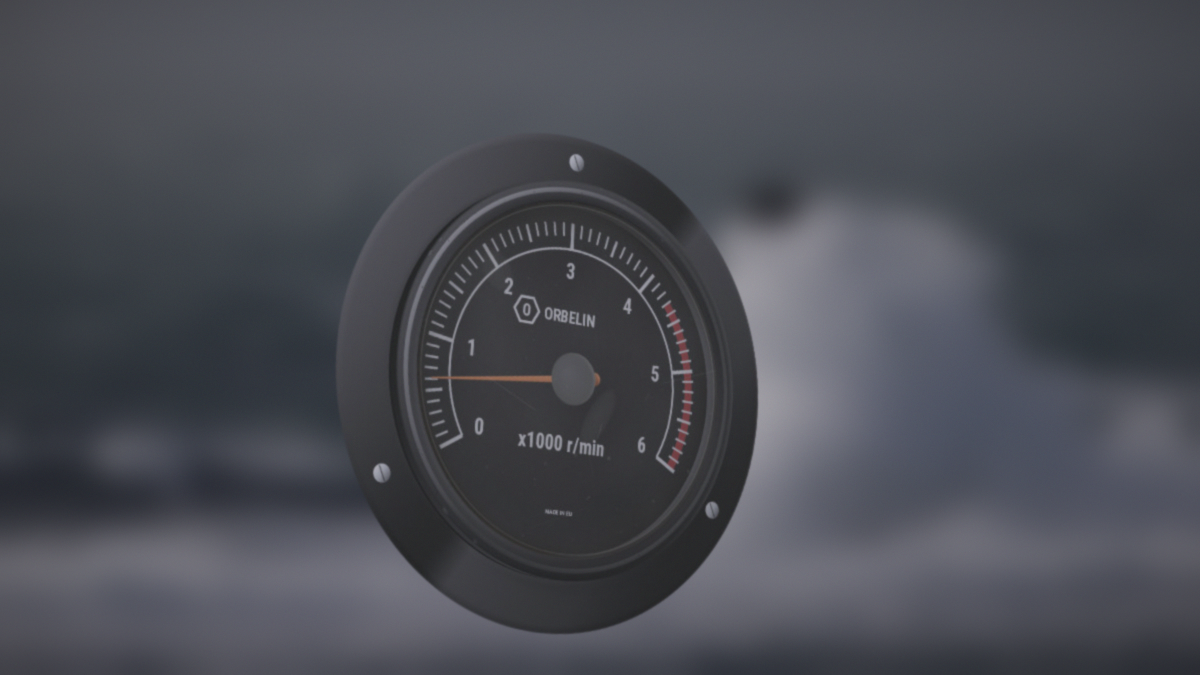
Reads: 600rpm
